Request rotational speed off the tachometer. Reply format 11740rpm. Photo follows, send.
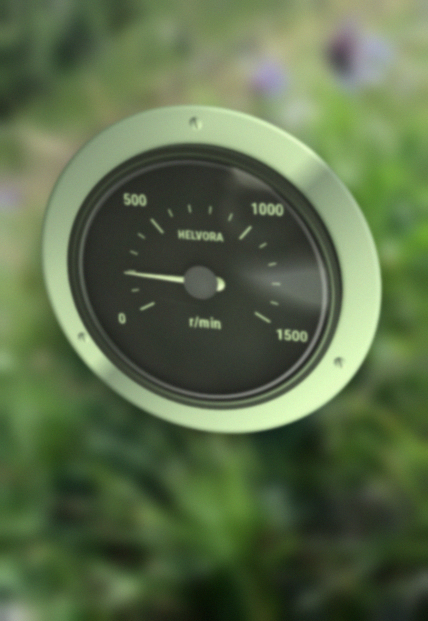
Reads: 200rpm
